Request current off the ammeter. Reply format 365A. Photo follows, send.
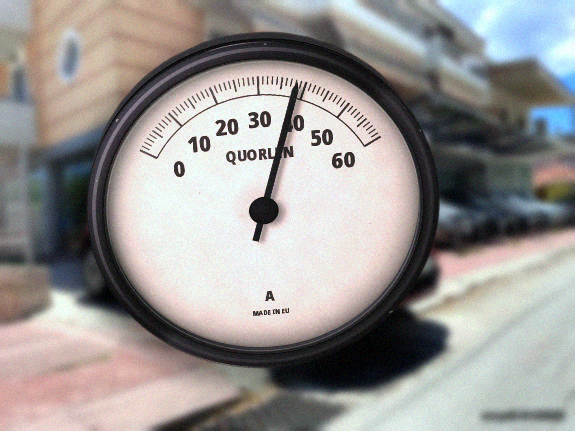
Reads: 38A
